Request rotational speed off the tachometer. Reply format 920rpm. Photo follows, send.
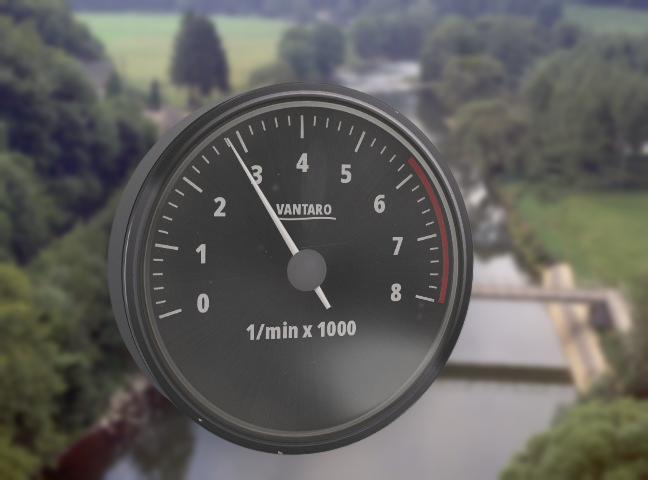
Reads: 2800rpm
